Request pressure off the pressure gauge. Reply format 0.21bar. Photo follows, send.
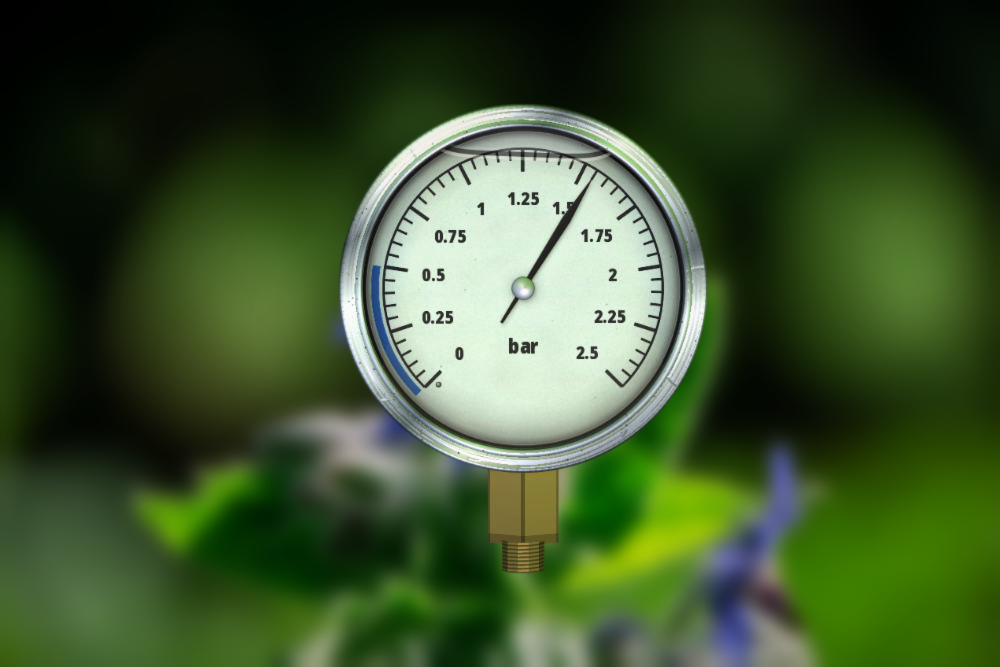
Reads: 1.55bar
